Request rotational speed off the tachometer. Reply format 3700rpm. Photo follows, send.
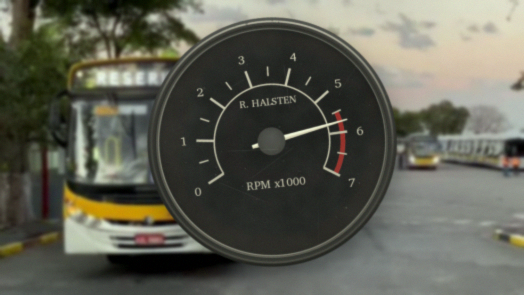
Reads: 5750rpm
